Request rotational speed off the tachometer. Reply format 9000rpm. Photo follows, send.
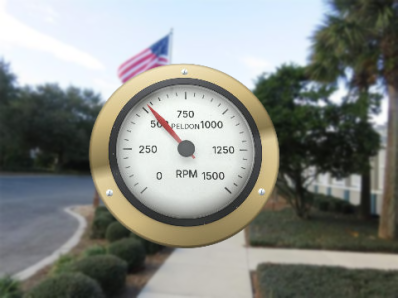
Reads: 525rpm
